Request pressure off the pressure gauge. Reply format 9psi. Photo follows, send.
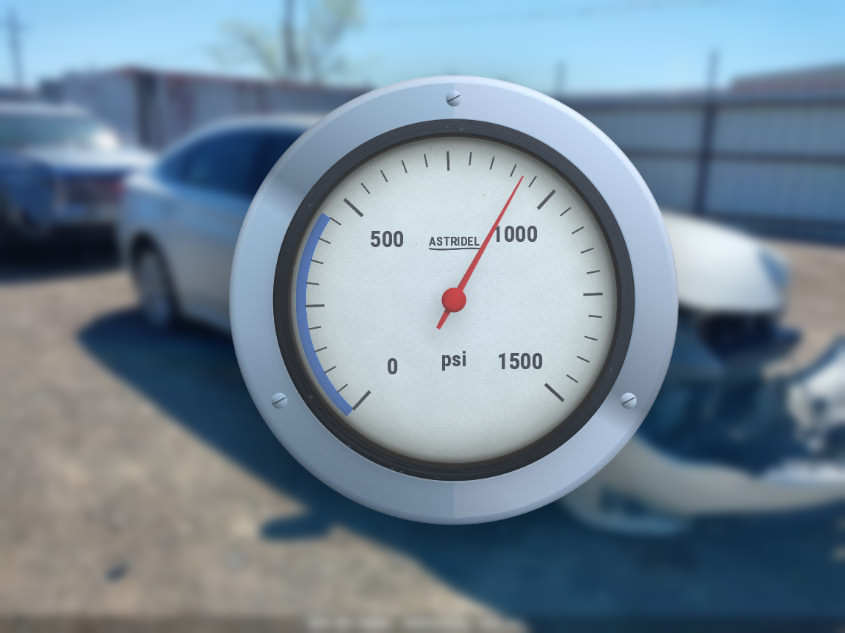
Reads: 925psi
